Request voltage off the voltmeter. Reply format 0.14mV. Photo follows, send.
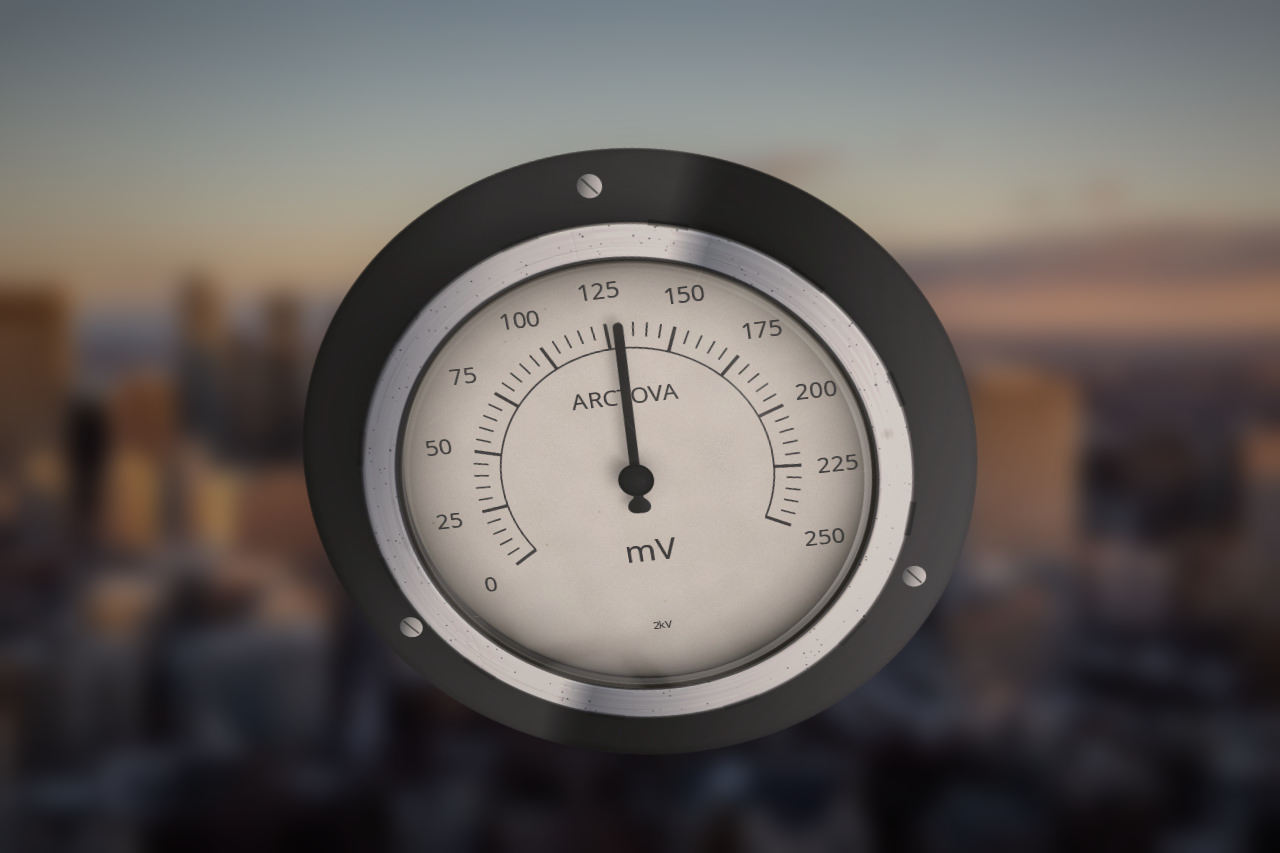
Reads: 130mV
